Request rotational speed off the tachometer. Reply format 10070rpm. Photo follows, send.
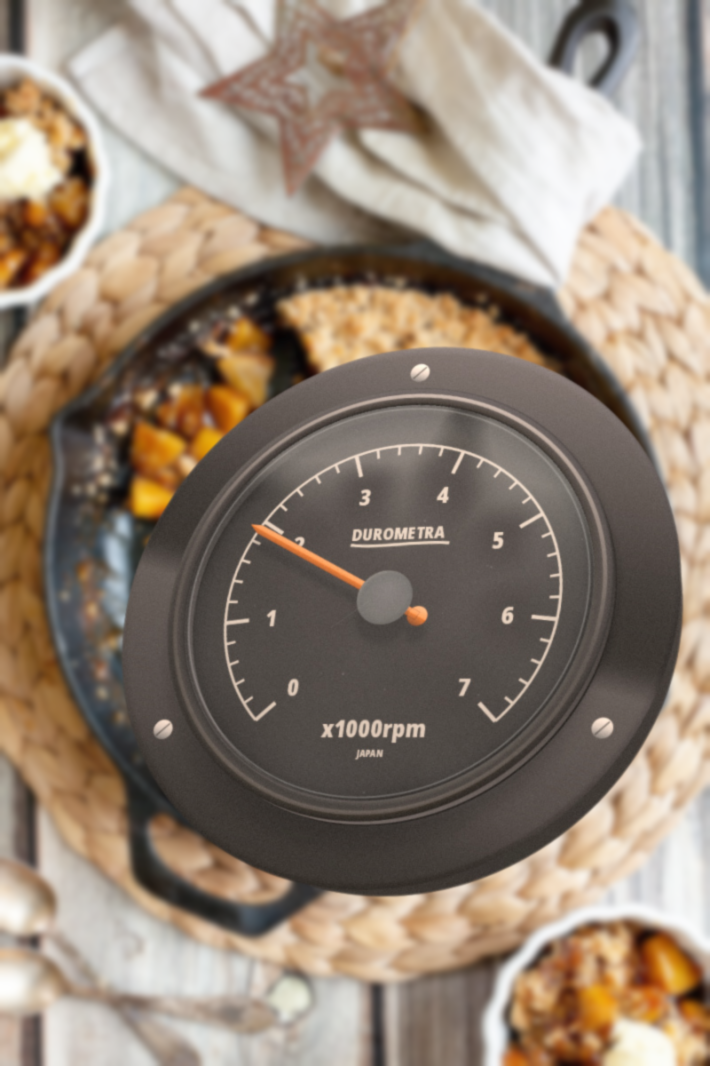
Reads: 1900rpm
